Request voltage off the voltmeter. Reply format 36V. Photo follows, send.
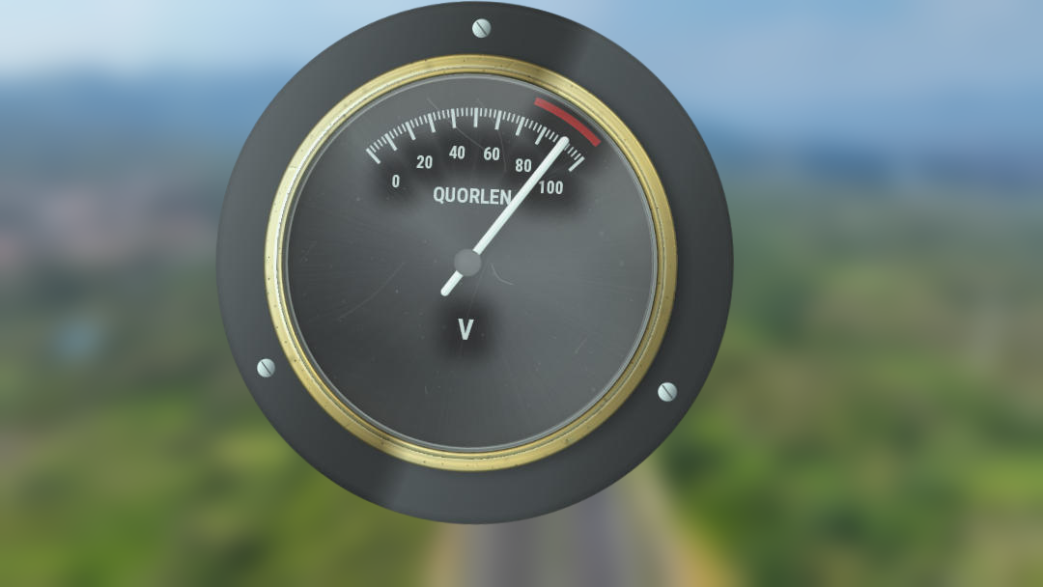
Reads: 90V
